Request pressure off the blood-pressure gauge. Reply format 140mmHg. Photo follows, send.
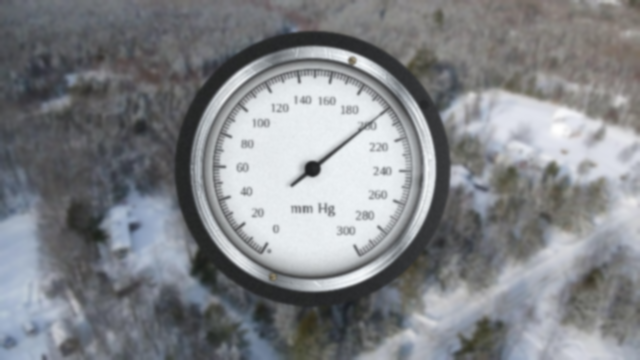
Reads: 200mmHg
